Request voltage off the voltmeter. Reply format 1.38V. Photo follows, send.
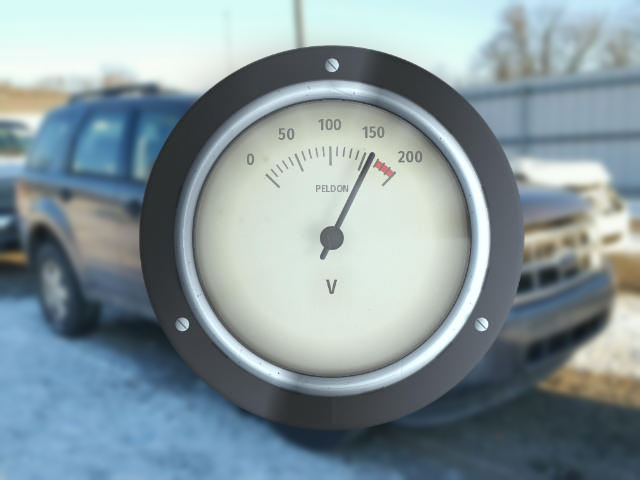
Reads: 160V
